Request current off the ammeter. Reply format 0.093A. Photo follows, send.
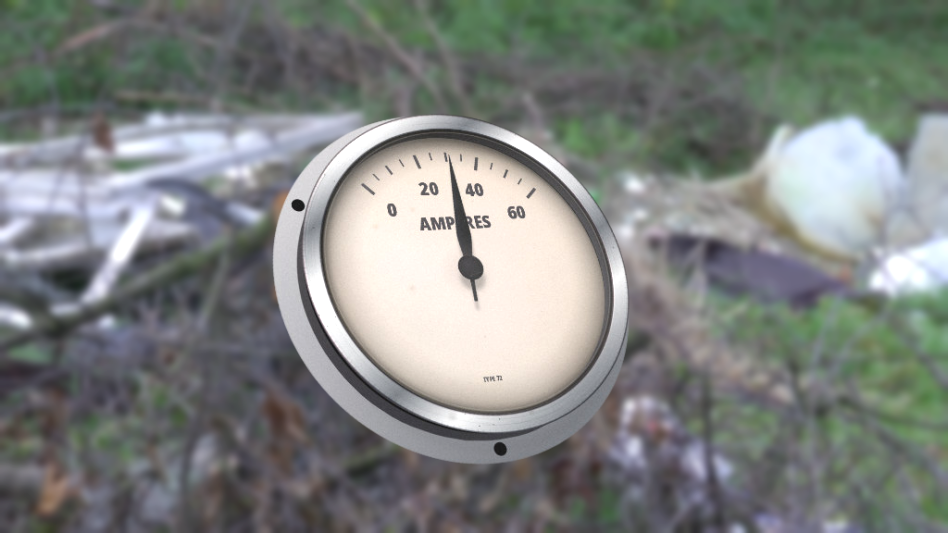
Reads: 30A
